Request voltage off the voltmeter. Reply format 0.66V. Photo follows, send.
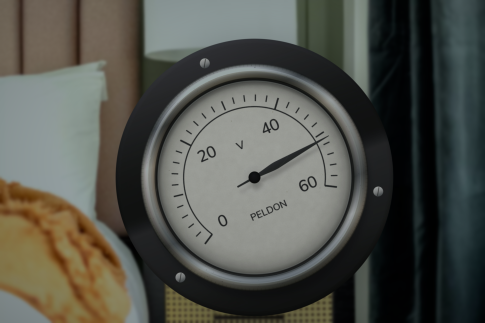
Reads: 51V
